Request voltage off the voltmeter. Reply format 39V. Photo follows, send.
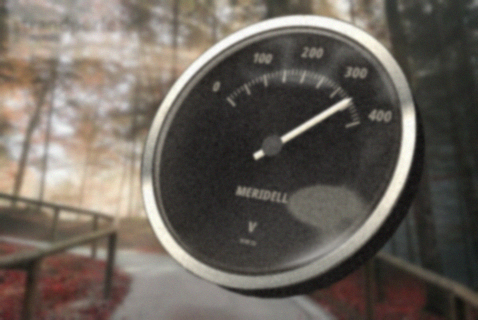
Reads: 350V
